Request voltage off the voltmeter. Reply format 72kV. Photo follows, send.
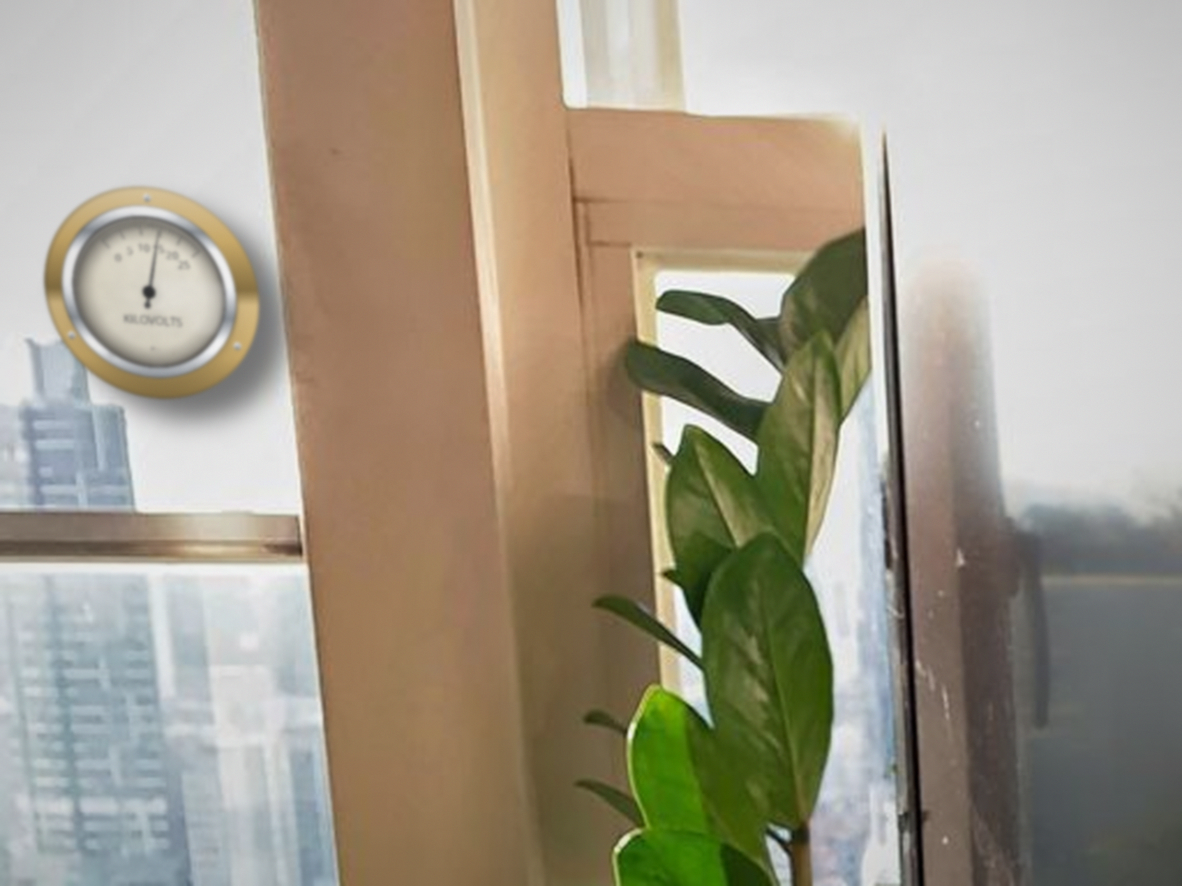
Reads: 15kV
